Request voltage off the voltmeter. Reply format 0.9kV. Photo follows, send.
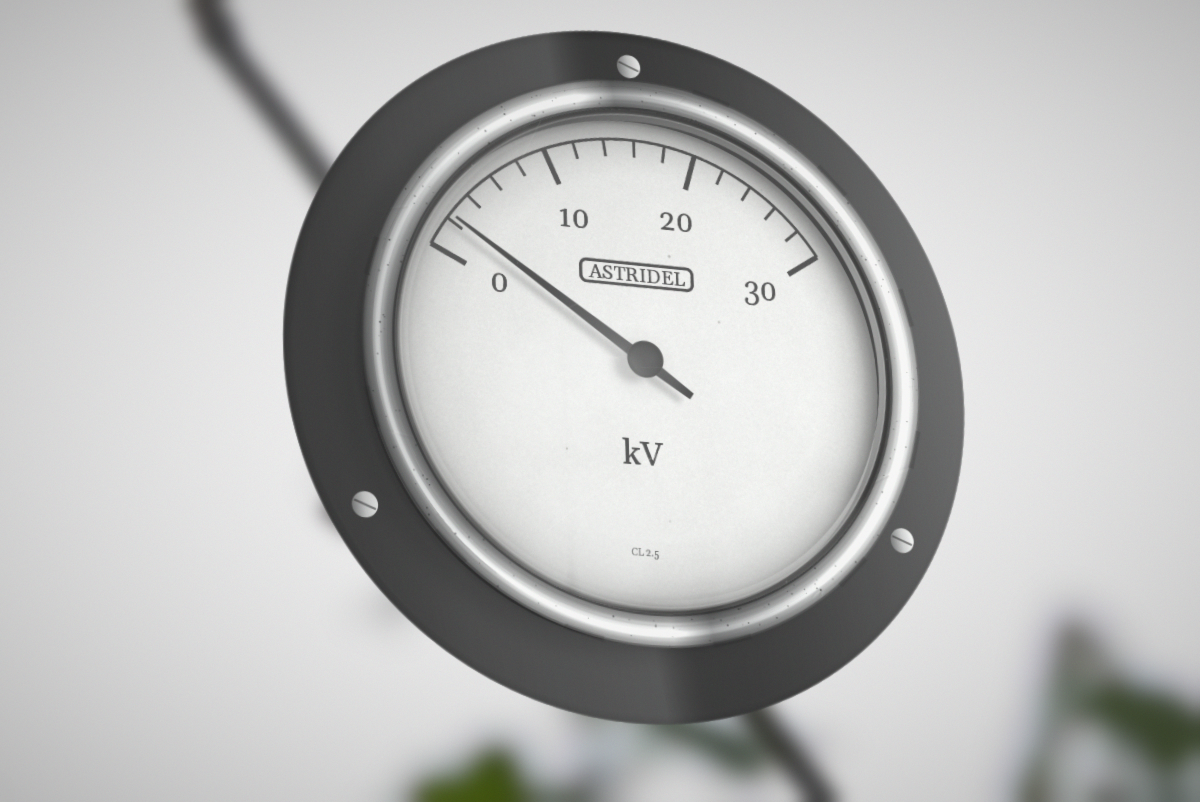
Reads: 2kV
